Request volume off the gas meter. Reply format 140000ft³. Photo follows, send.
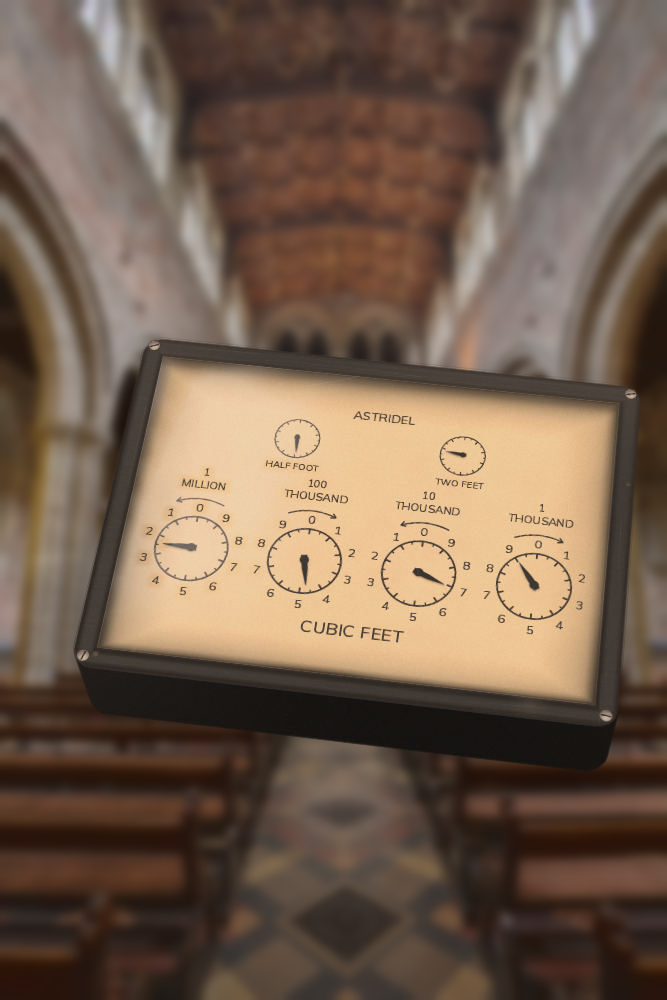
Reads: 246900ft³
